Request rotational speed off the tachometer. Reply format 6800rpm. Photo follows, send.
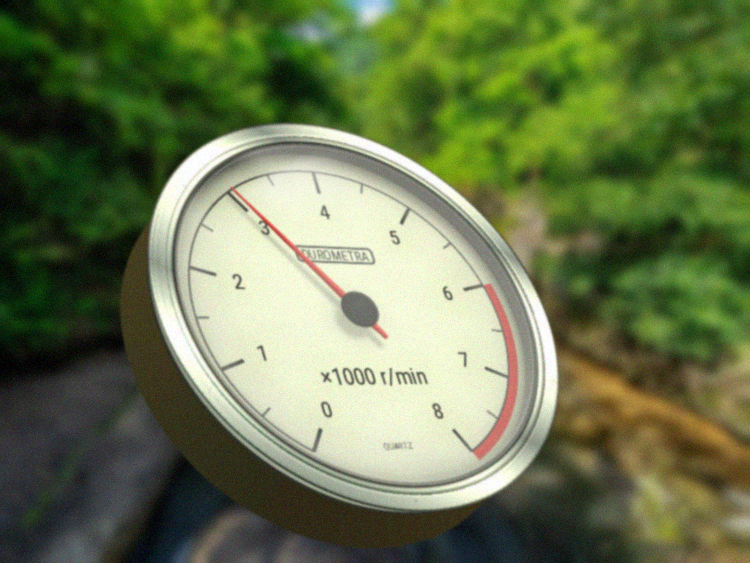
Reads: 3000rpm
